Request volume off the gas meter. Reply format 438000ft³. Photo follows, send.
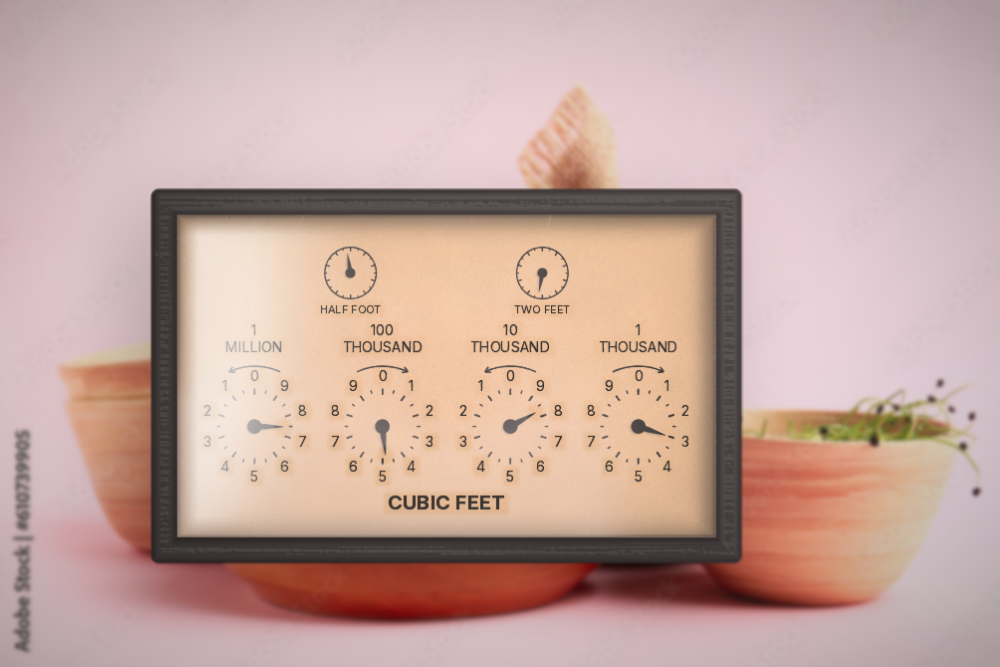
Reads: 748300ft³
